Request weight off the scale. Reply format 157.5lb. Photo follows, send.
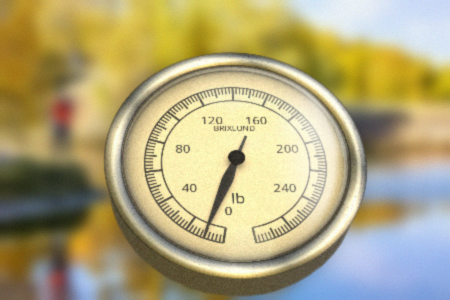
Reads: 10lb
